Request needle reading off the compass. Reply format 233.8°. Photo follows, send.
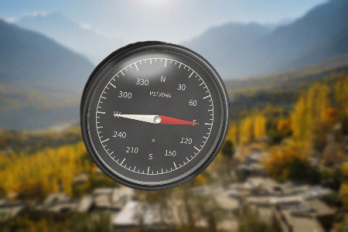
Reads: 90°
